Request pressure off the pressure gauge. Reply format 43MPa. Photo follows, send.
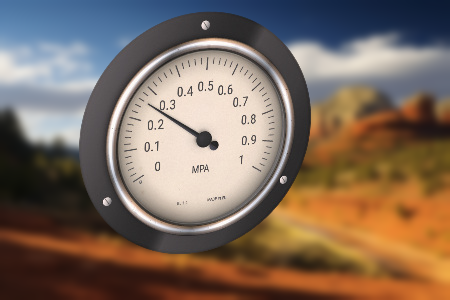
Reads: 0.26MPa
